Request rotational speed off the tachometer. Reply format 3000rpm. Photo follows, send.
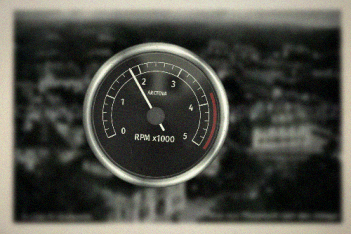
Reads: 1800rpm
